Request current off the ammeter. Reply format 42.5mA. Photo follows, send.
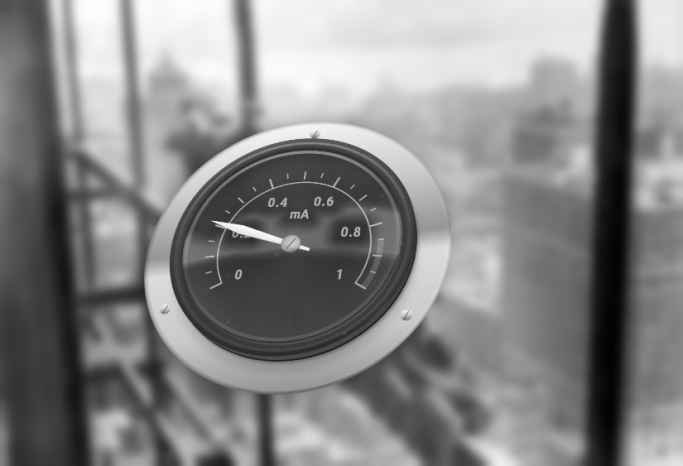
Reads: 0.2mA
